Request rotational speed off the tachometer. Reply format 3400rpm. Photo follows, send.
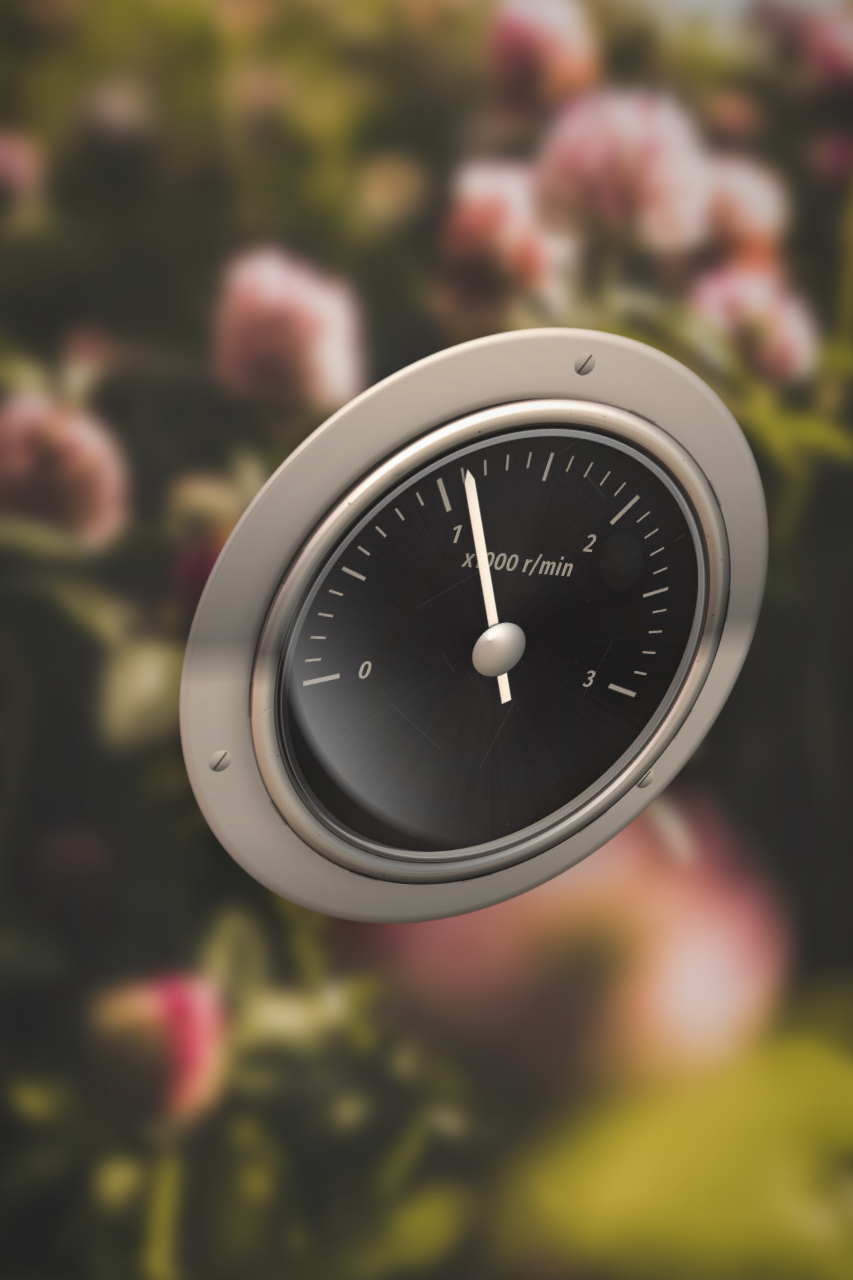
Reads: 1100rpm
